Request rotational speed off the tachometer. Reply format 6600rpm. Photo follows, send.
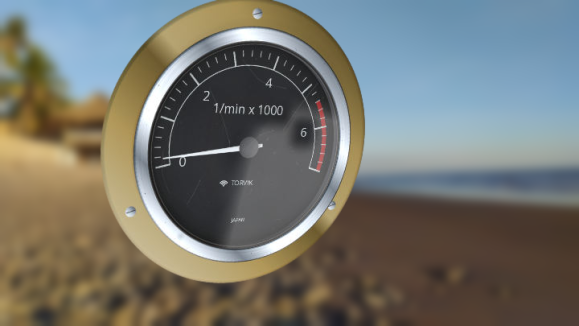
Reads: 200rpm
